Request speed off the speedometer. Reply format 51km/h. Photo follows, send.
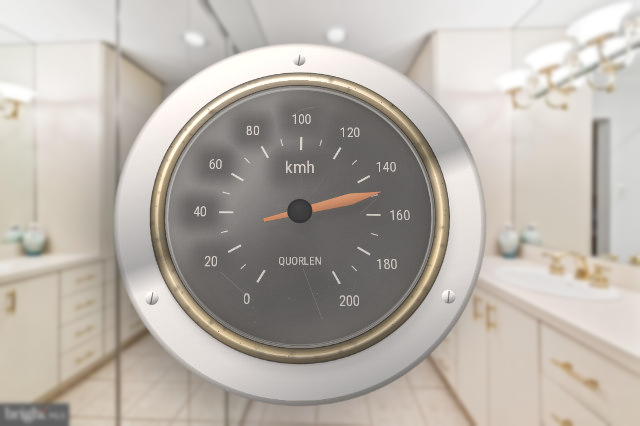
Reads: 150km/h
